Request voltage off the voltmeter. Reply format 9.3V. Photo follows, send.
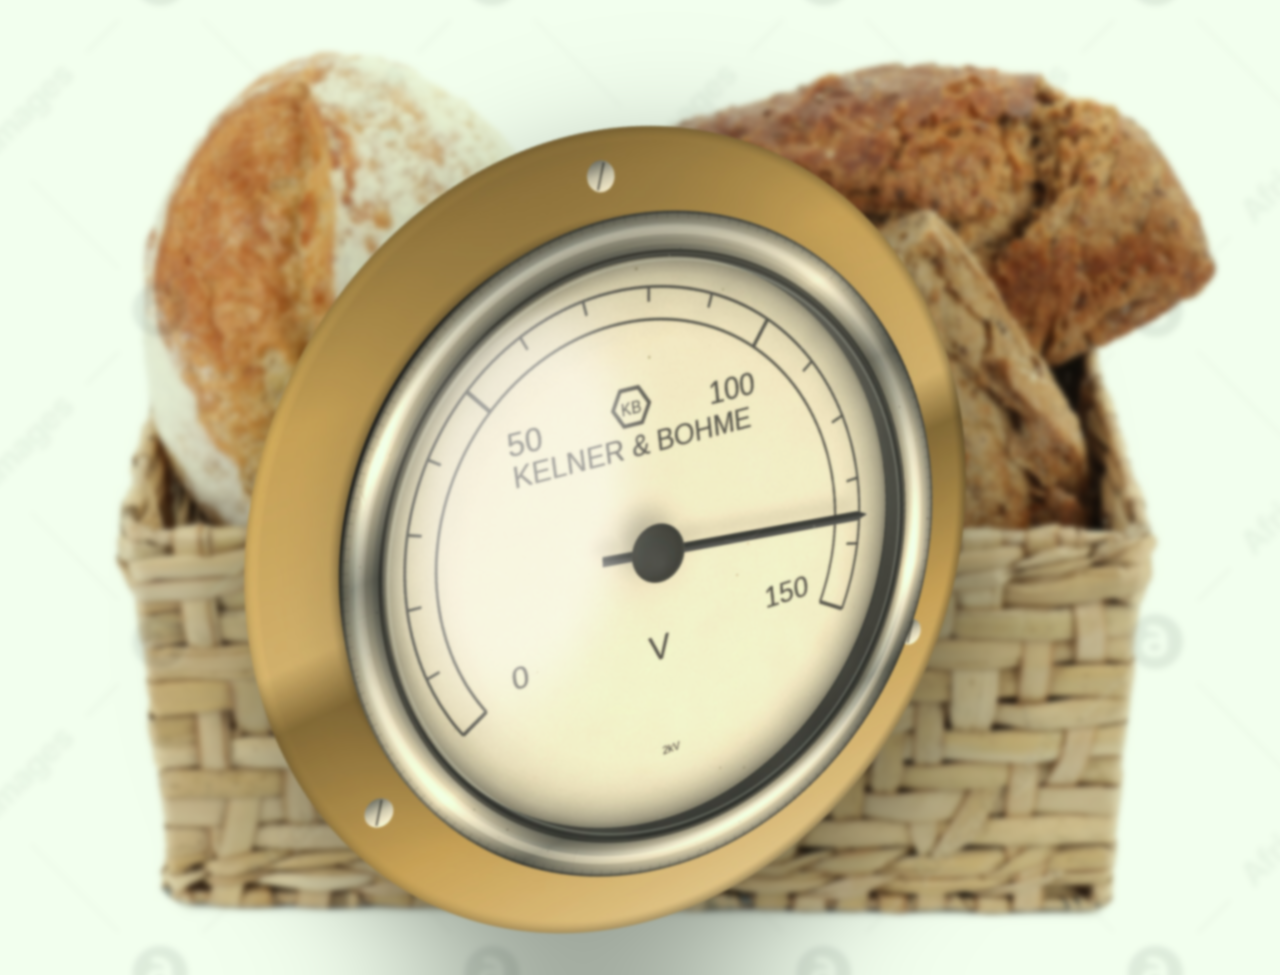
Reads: 135V
